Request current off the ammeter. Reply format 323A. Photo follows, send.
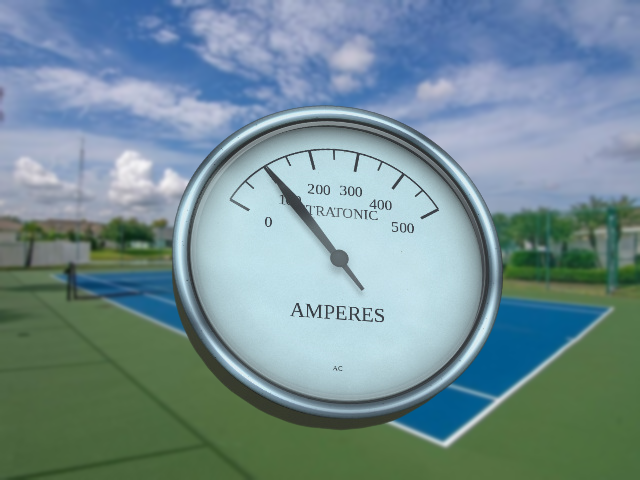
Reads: 100A
